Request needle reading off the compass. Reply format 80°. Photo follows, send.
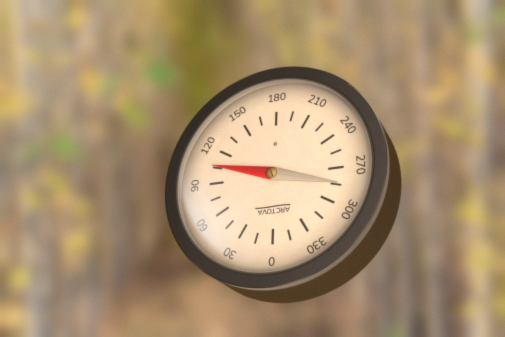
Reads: 105°
